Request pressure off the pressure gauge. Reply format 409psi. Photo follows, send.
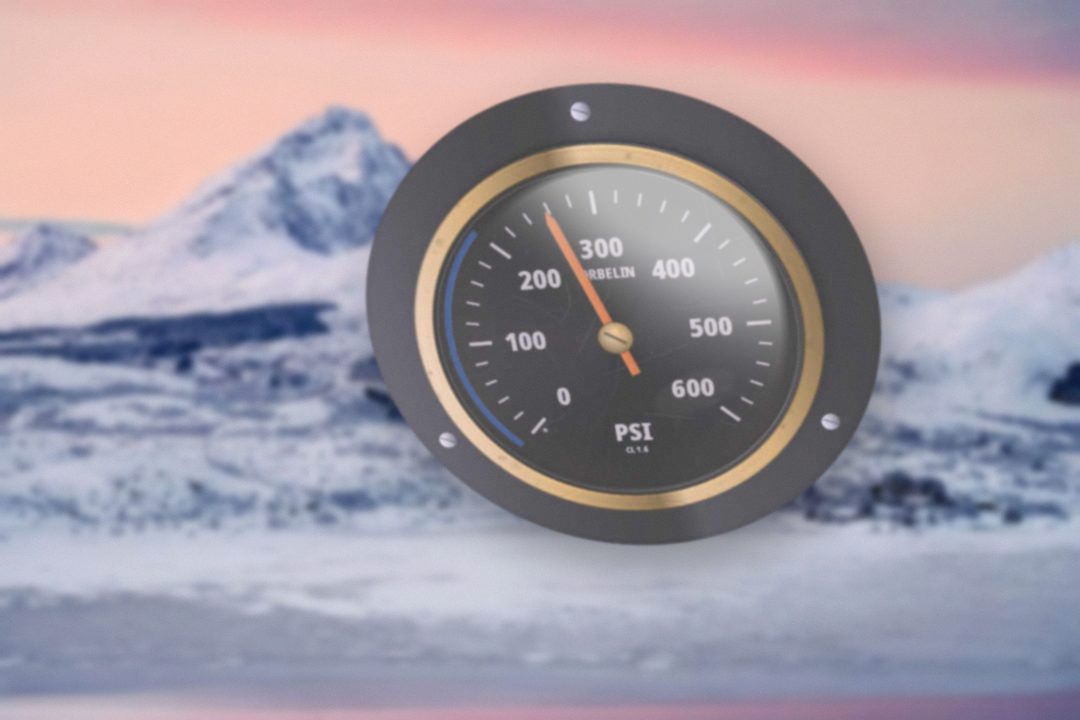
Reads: 260psi
